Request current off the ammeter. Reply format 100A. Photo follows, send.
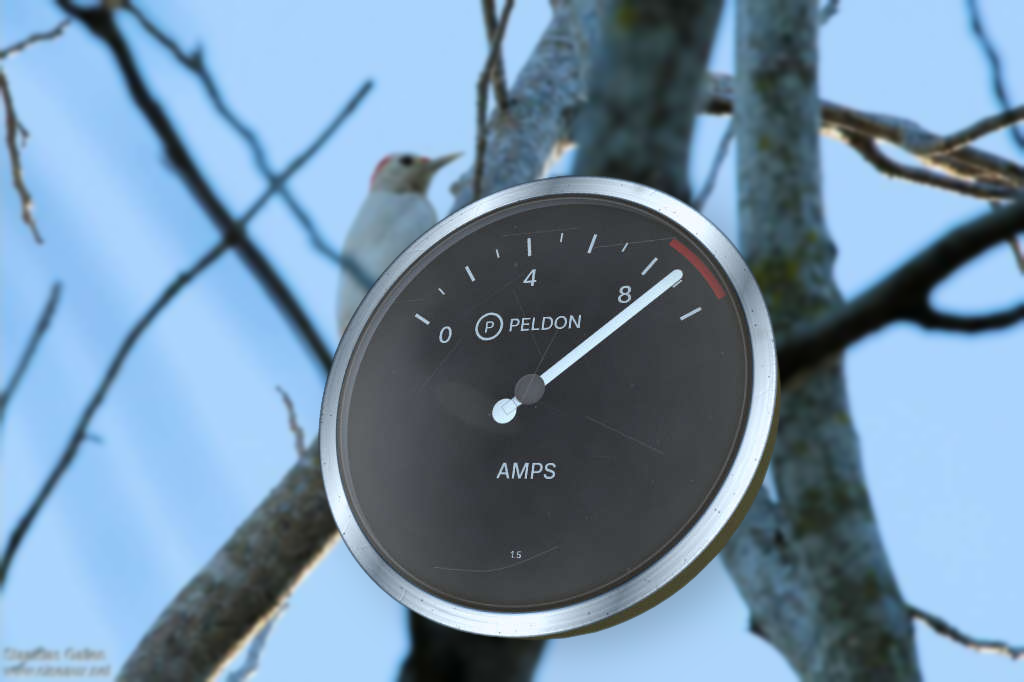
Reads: 9A
